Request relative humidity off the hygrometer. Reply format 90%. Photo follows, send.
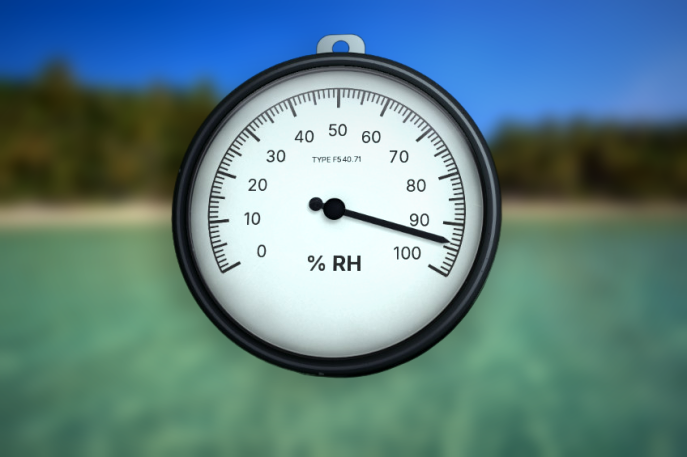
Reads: 94%
